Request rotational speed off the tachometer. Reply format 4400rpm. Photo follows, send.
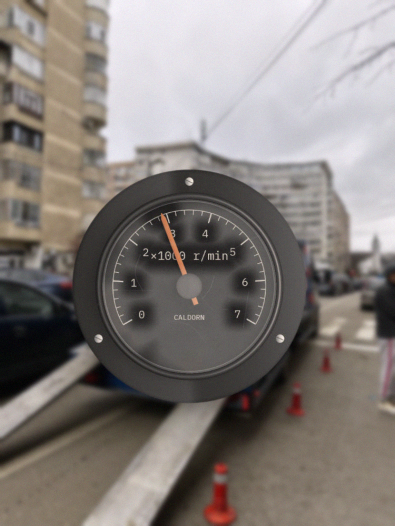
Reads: 2900rpm
